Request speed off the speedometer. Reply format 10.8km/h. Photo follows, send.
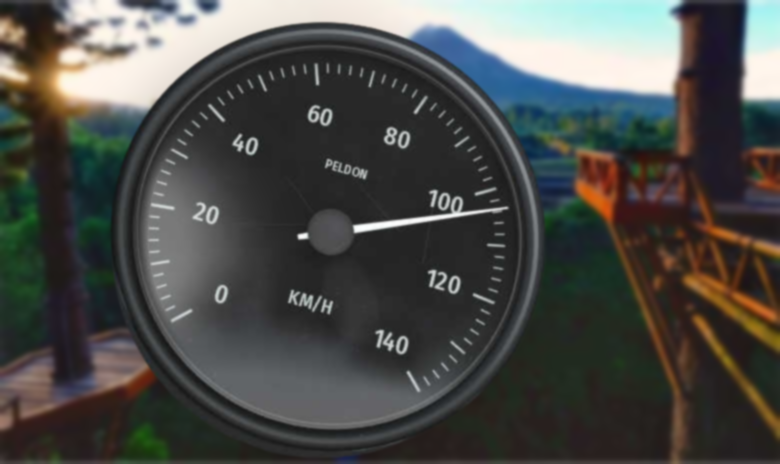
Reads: 104km/h
